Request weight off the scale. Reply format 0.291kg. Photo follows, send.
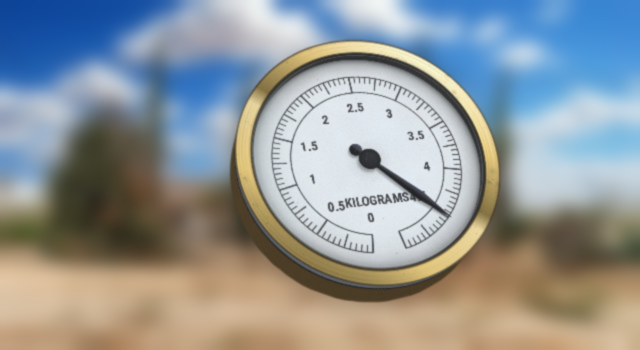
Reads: 4.5kg
